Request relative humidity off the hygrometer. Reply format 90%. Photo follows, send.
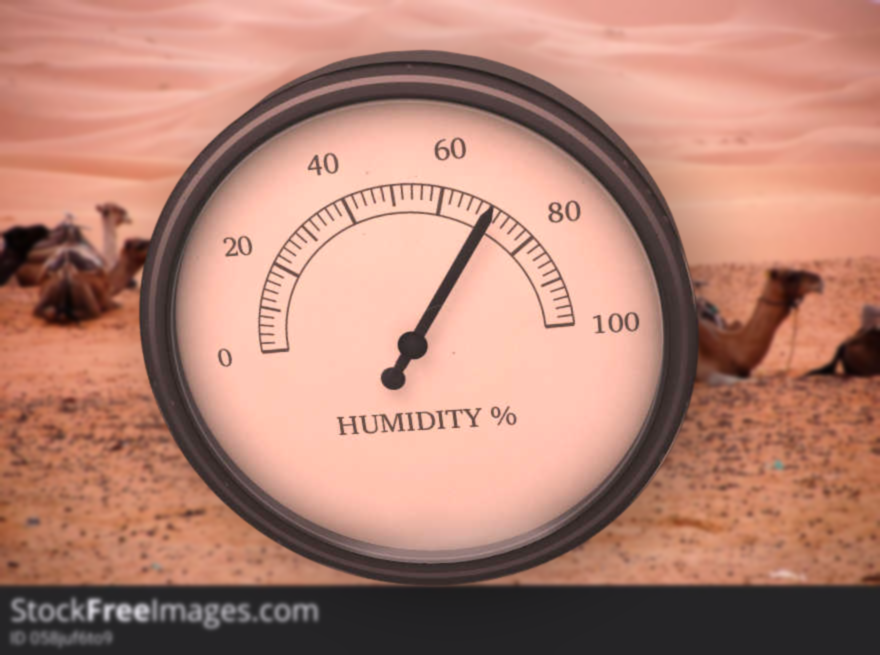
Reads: 70%
